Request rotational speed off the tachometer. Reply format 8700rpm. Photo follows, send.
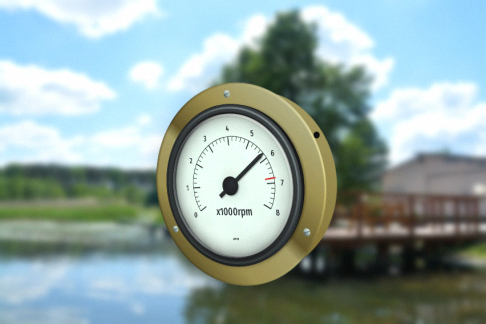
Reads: 5800rpm
